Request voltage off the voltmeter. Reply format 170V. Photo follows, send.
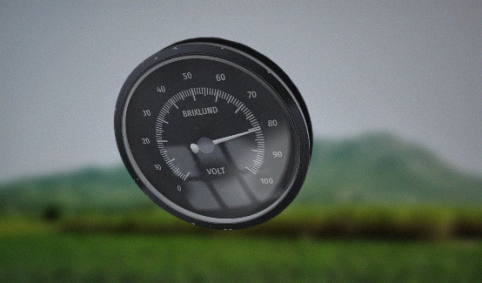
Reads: 80V
